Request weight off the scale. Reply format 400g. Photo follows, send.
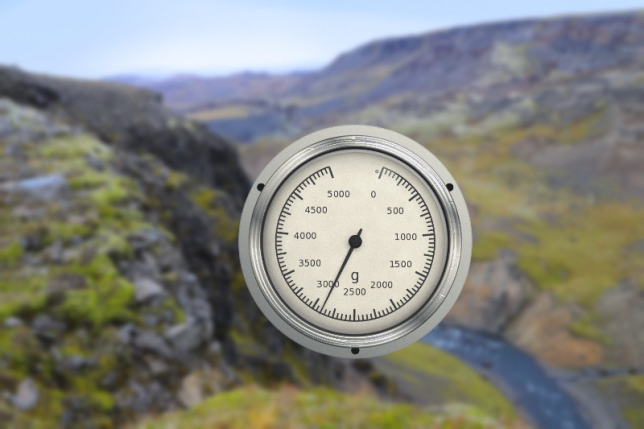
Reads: 2900g
